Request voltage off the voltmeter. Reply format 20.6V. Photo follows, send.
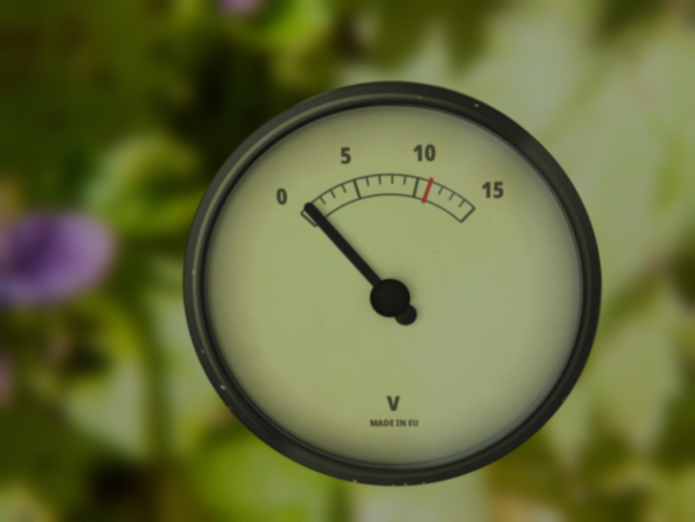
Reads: 1V
